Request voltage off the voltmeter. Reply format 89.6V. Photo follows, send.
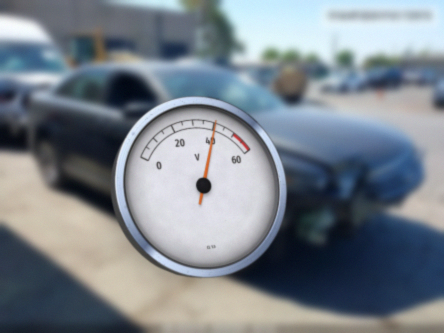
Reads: 40V
